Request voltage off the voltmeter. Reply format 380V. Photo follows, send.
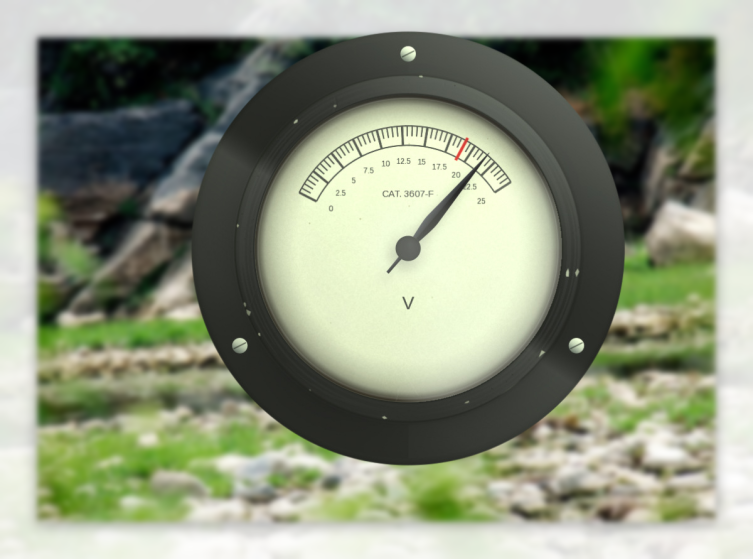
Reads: 21.5V
